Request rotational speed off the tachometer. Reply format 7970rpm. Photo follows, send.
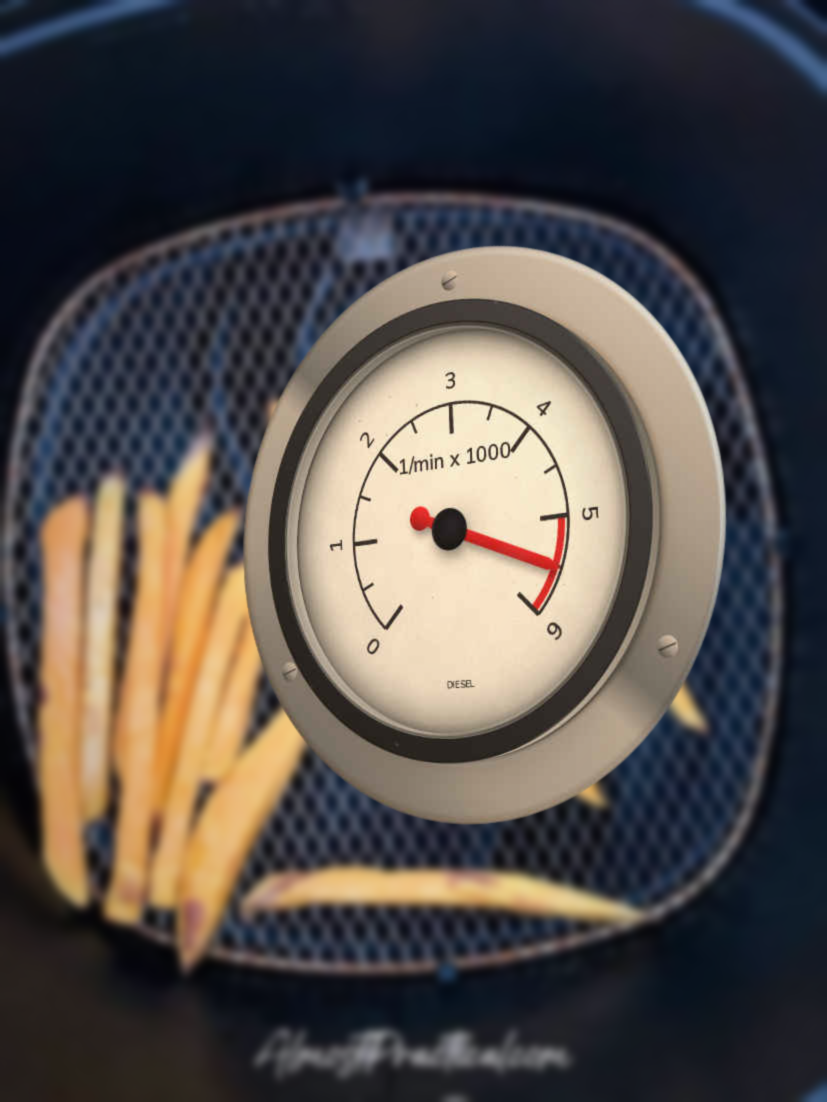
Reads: 5500rpm
